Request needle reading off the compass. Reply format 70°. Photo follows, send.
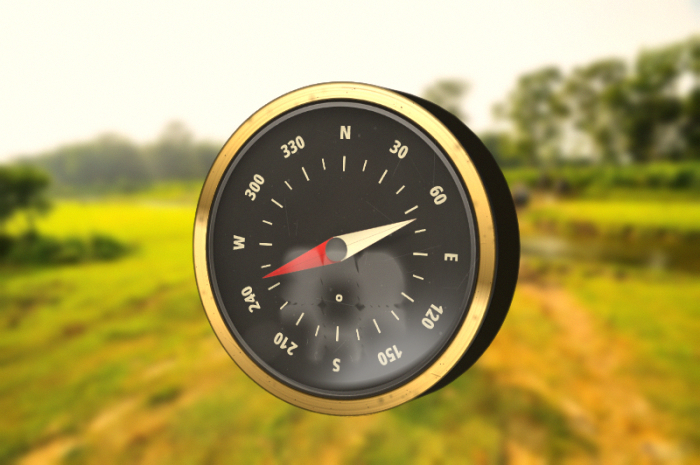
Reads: 247.5°
